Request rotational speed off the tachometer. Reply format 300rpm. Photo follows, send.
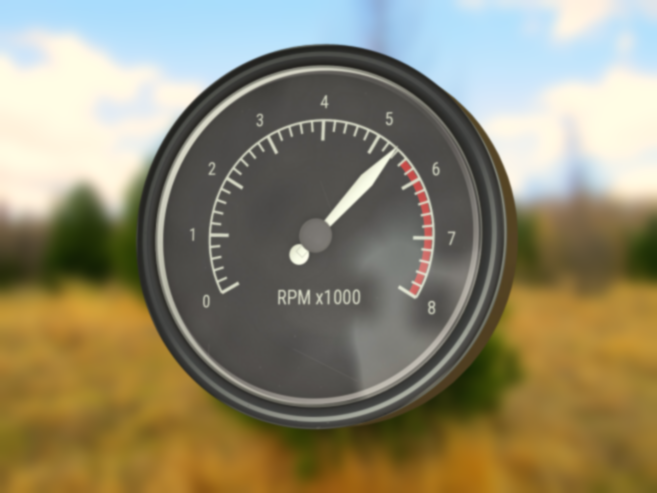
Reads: 5400rpm
